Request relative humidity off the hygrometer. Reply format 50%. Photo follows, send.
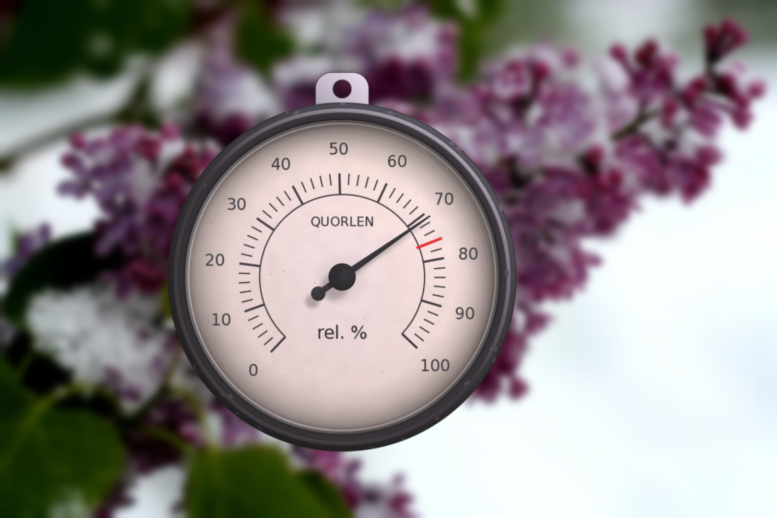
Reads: 71%
